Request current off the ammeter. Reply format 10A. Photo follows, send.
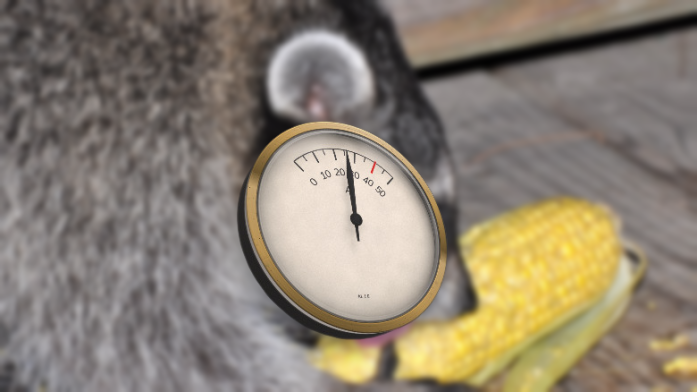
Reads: 25A
